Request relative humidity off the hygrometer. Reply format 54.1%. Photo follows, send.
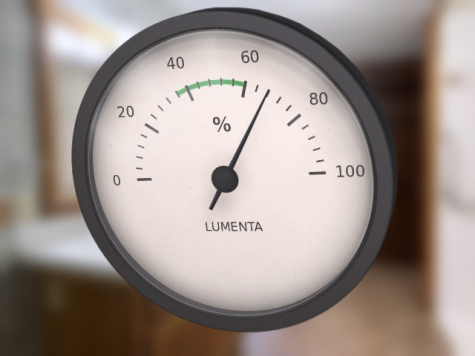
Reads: 68%
